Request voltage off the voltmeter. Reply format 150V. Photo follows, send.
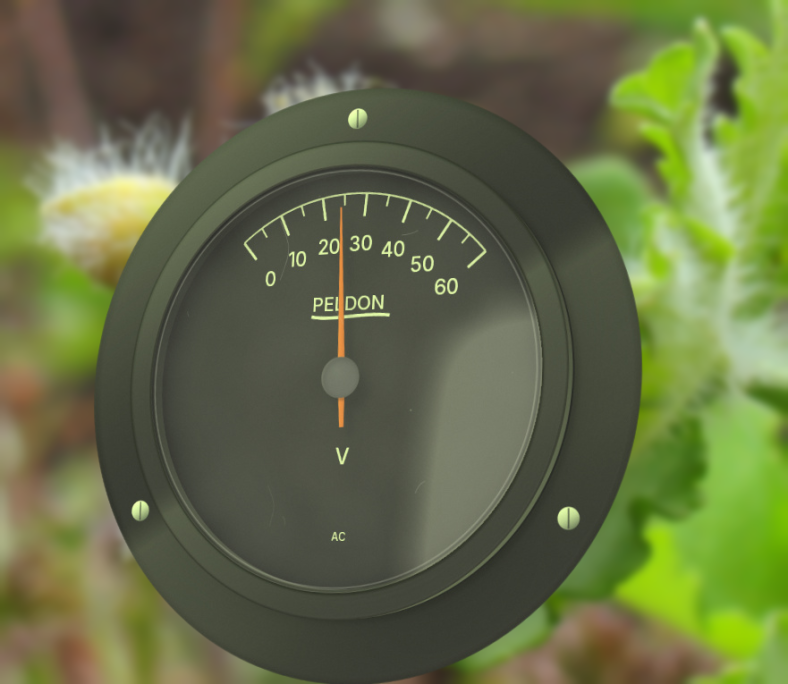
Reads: 25V
